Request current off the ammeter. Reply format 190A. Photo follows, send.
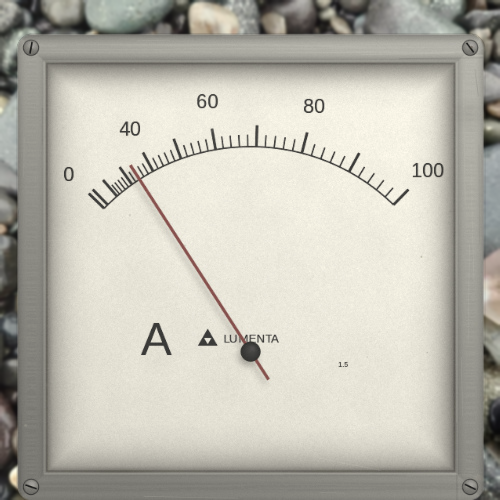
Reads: 34A
